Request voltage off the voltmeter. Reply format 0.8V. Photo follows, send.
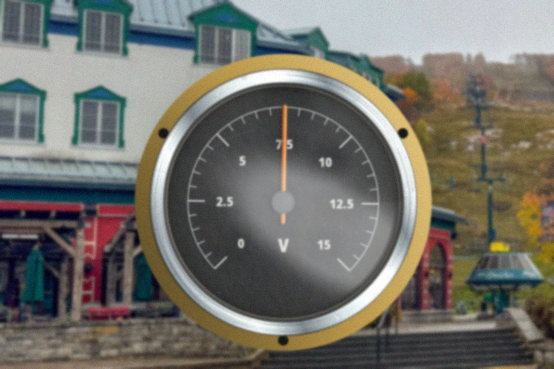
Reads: 7.5V
